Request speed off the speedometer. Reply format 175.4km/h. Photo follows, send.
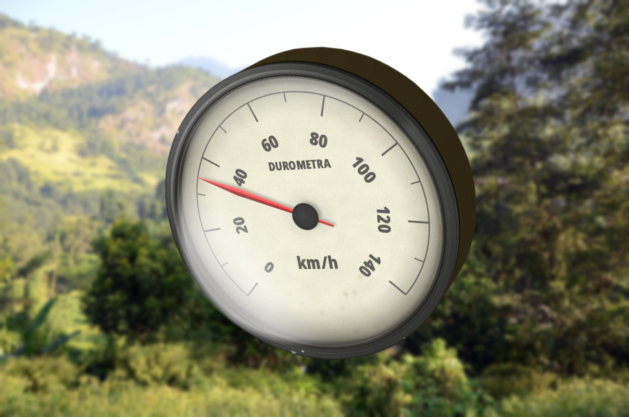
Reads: 35km/h
